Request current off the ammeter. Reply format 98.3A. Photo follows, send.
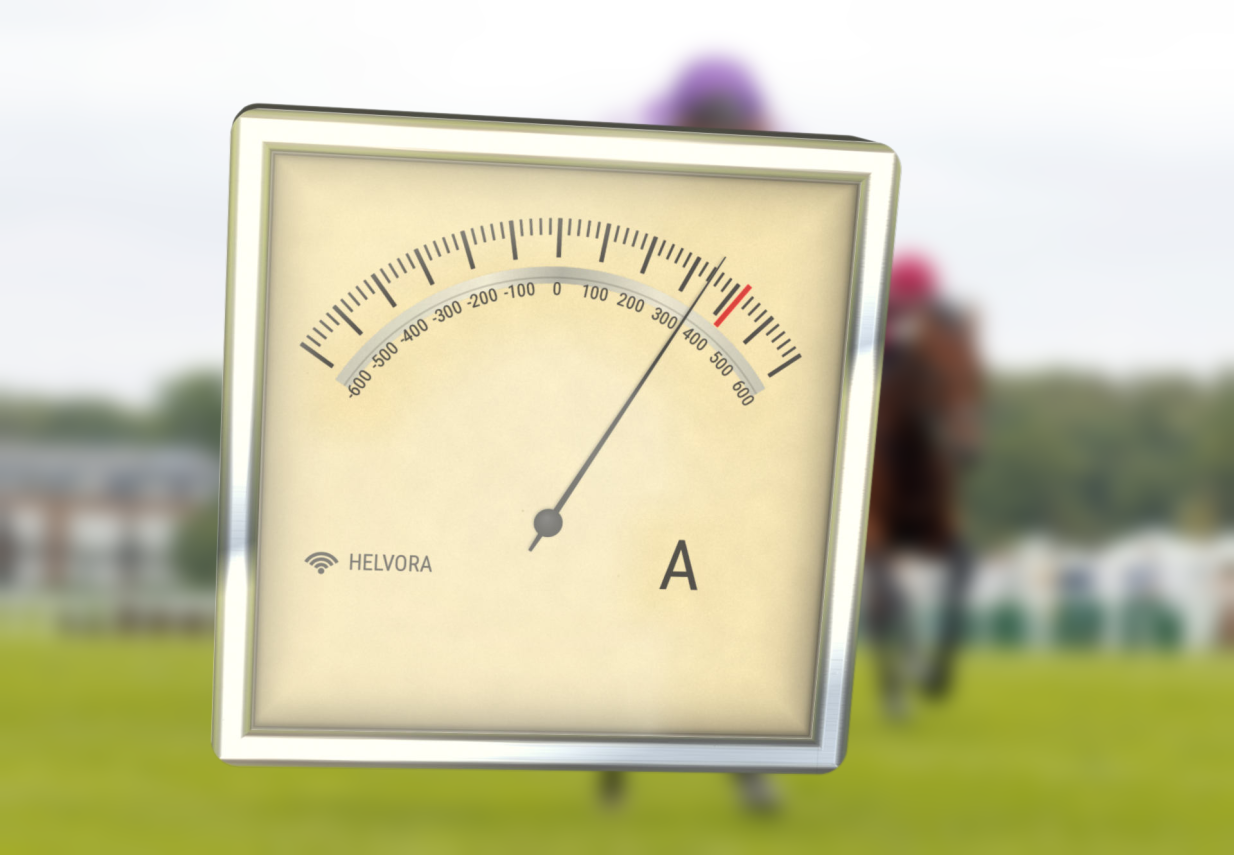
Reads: 340A
